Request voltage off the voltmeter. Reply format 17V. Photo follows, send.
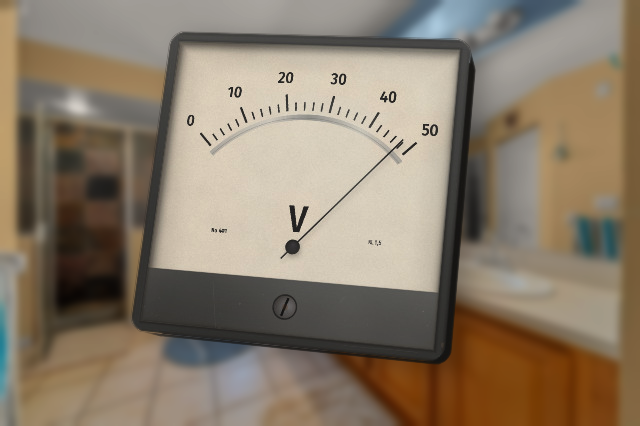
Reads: 48V
